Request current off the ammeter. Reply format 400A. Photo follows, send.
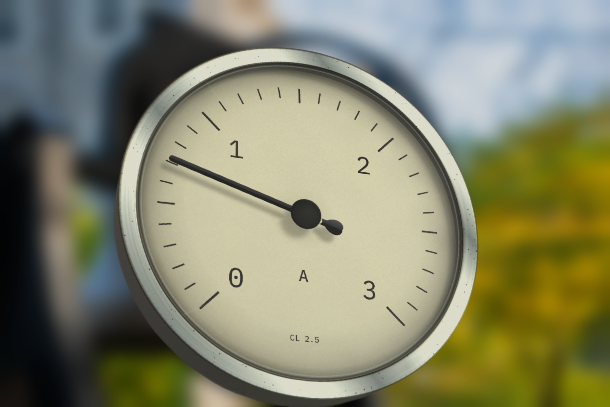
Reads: 0.7A
